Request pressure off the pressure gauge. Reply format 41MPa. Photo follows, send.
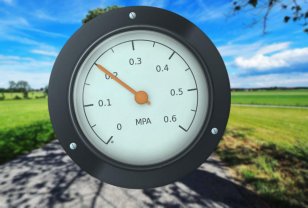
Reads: 0.2MPa
